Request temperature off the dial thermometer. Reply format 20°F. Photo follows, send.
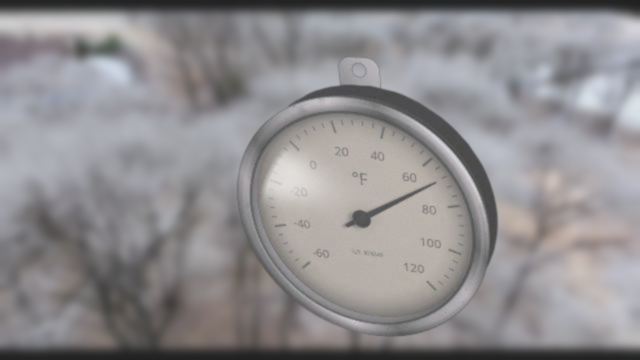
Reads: 68°F
